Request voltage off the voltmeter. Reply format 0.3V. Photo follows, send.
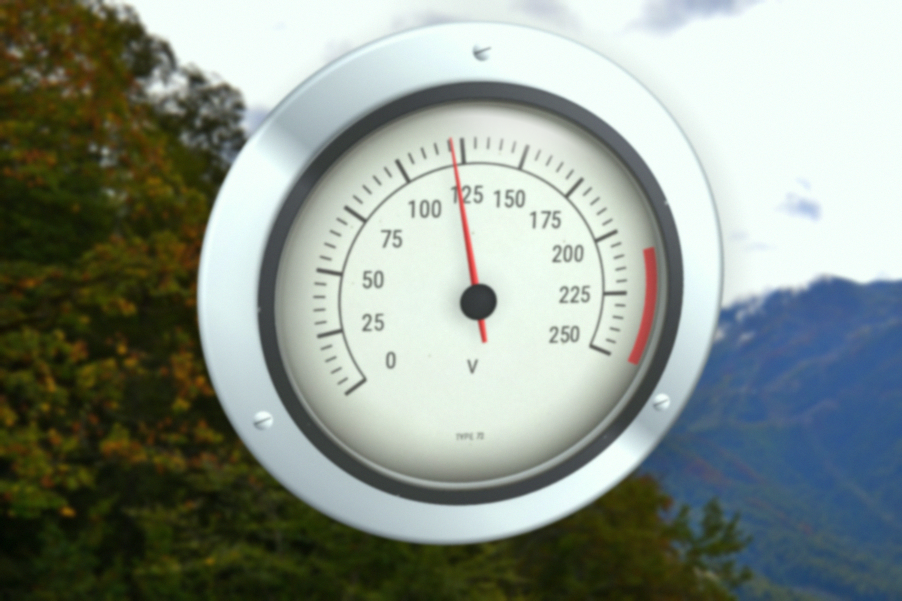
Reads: 120V
